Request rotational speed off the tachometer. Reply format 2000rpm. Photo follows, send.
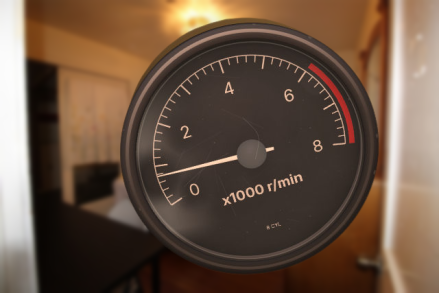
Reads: 800rpm
